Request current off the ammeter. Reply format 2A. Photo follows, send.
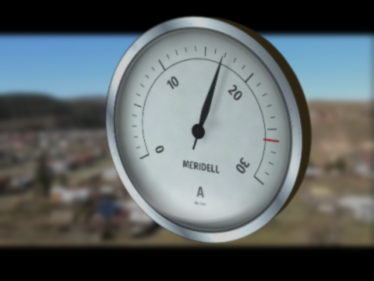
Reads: 17A
